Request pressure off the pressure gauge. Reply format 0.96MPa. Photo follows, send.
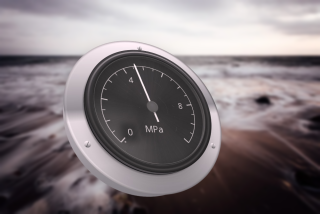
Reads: 4.5MPa
